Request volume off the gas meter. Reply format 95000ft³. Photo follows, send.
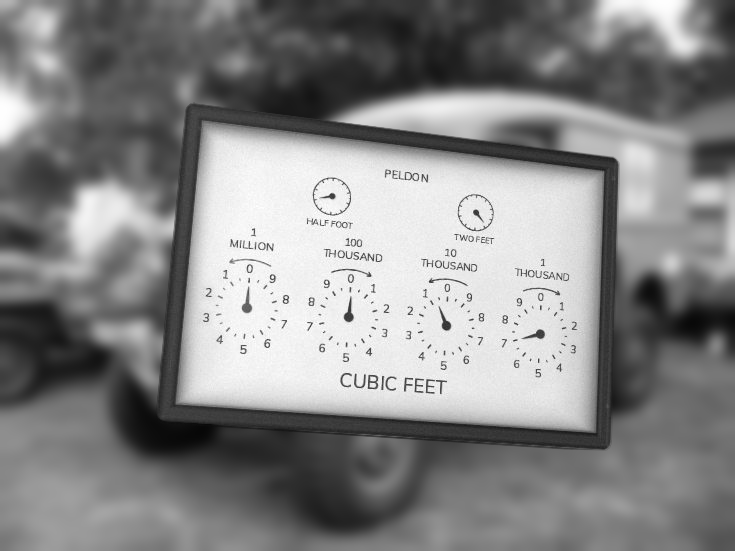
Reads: 700ft³
